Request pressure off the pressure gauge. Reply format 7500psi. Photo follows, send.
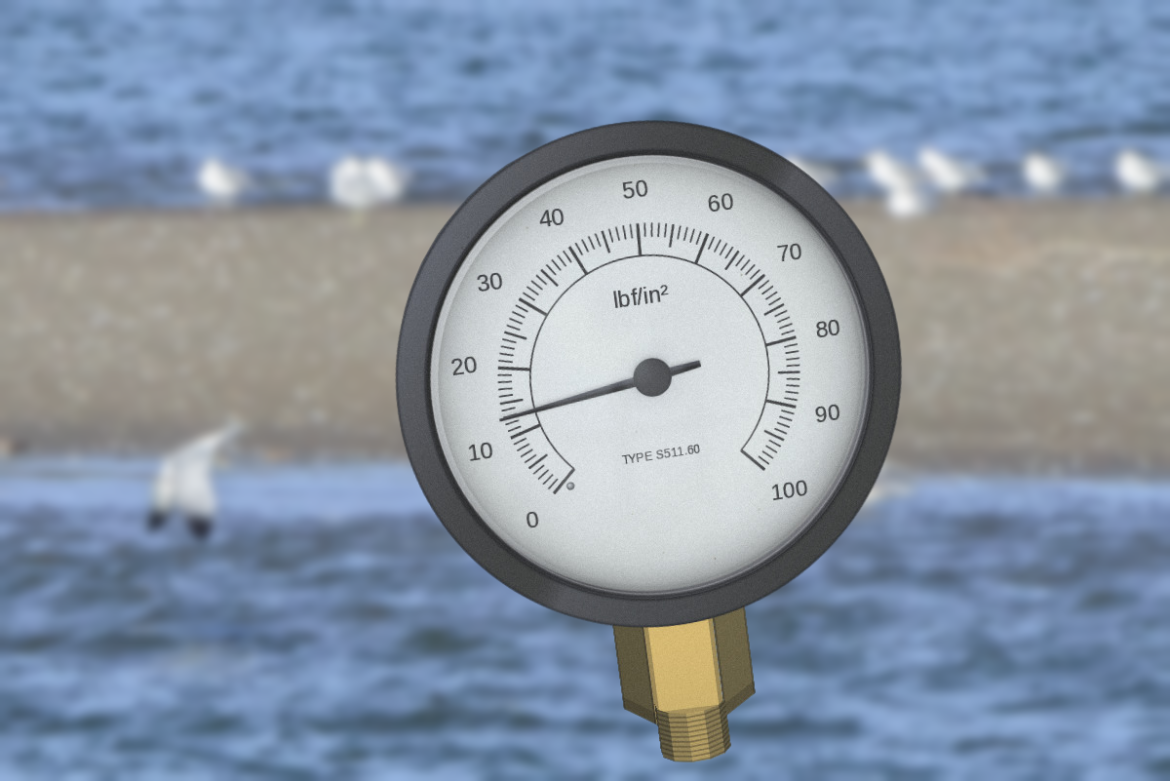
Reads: 13psi
